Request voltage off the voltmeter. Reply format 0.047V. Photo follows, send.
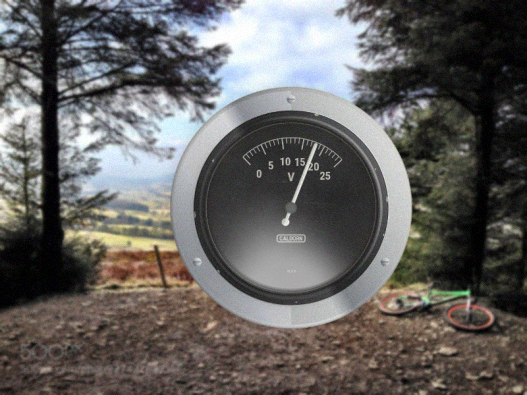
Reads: 18V
